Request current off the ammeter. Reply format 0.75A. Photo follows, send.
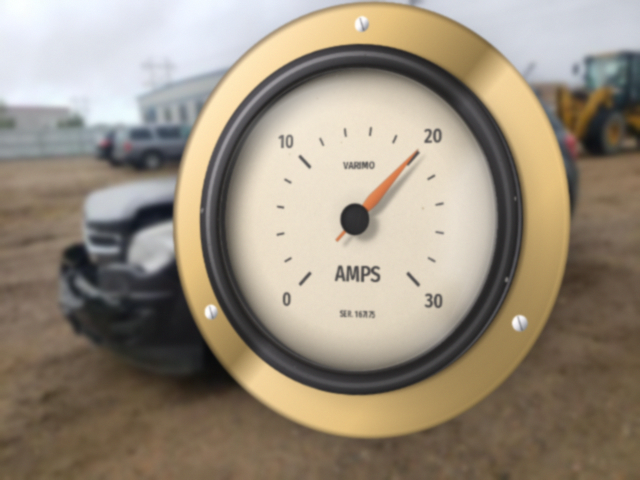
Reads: 20A
